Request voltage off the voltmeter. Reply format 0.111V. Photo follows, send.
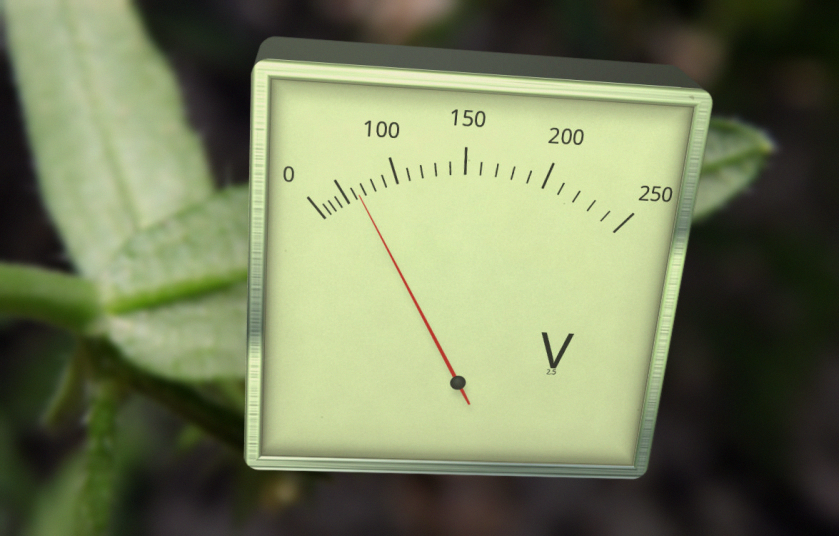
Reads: 65V
